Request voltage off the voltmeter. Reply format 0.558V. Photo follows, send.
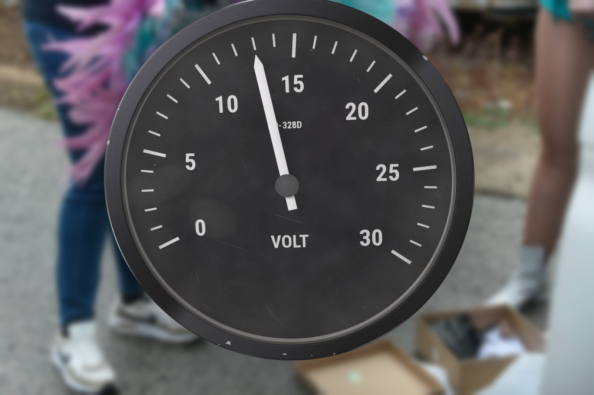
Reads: 13V
